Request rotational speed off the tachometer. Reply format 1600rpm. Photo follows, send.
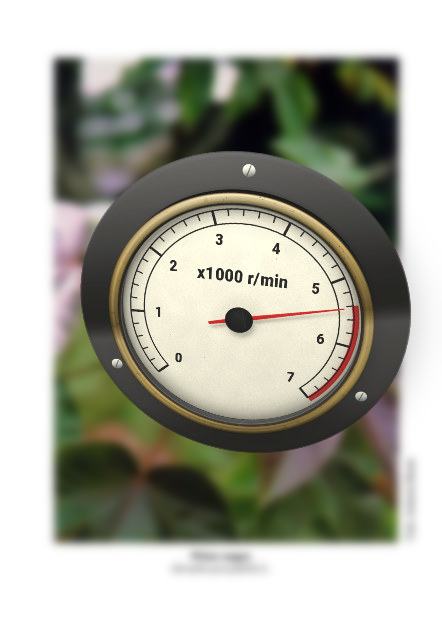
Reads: 5400rpm
